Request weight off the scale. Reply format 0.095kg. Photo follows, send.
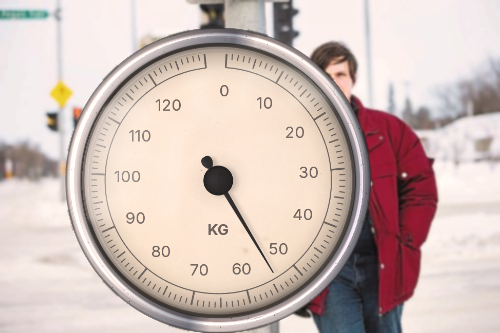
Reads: 54kg
